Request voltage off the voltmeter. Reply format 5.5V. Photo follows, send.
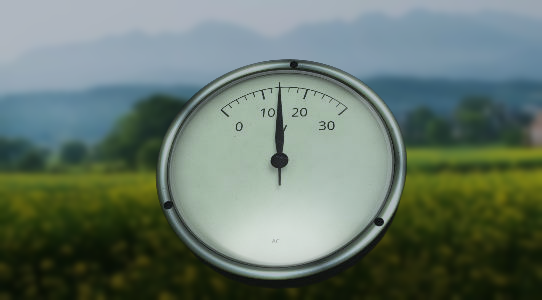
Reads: 14V
